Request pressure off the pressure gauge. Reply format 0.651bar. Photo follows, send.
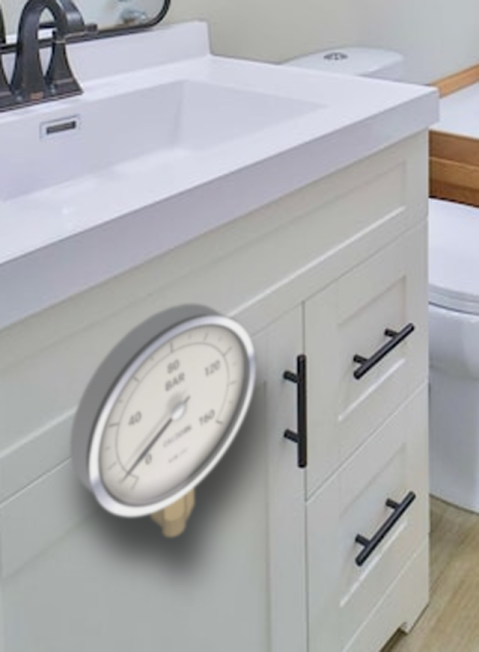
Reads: 10bar
